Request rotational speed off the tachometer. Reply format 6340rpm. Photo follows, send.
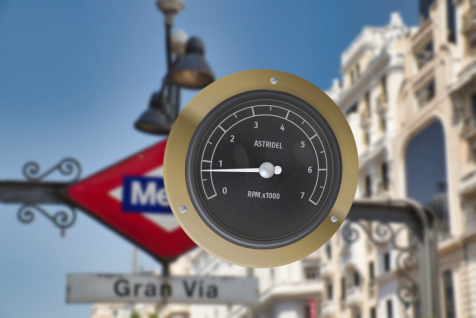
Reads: 750rpm
